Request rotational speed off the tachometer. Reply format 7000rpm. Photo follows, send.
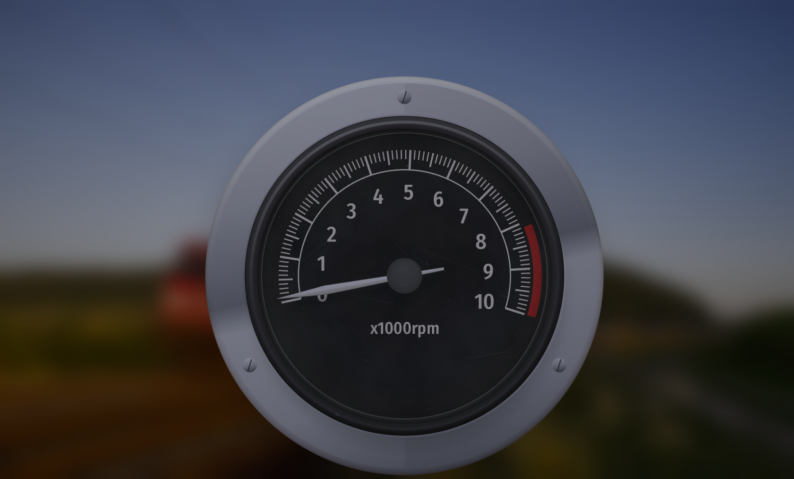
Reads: 100rpm
